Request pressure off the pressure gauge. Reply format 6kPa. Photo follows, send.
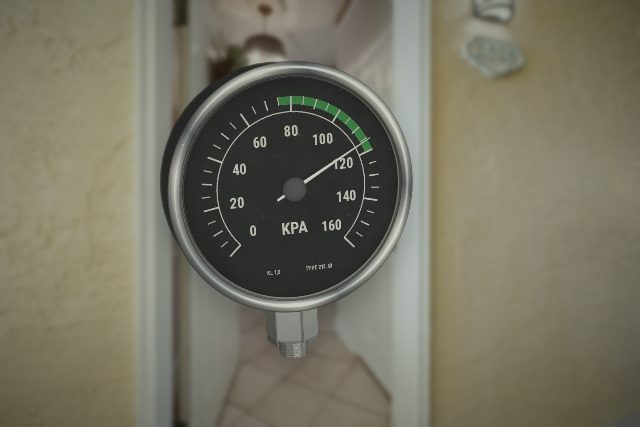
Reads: 115kPa
